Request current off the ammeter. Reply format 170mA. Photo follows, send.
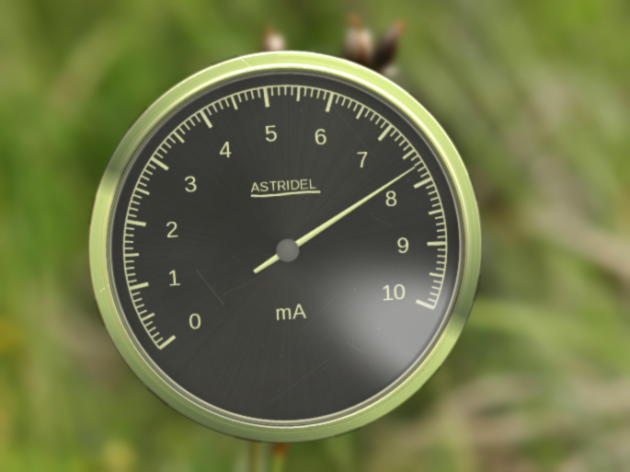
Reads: 7.7mA
